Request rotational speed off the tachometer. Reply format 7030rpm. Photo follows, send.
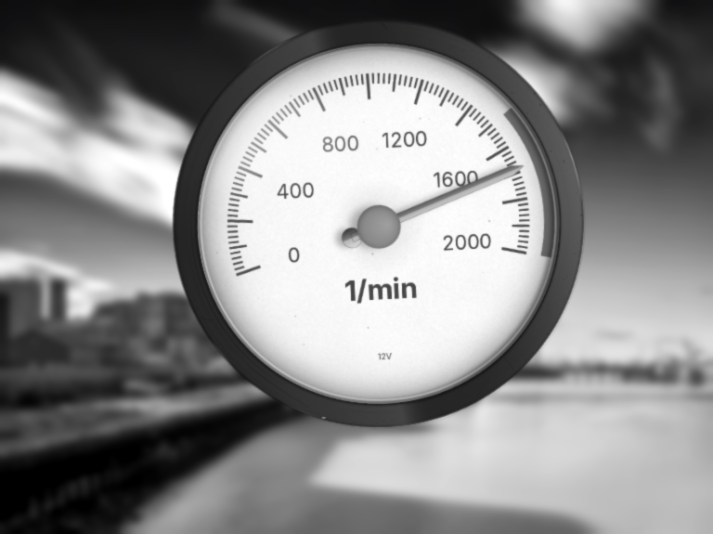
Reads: 1680rpm
